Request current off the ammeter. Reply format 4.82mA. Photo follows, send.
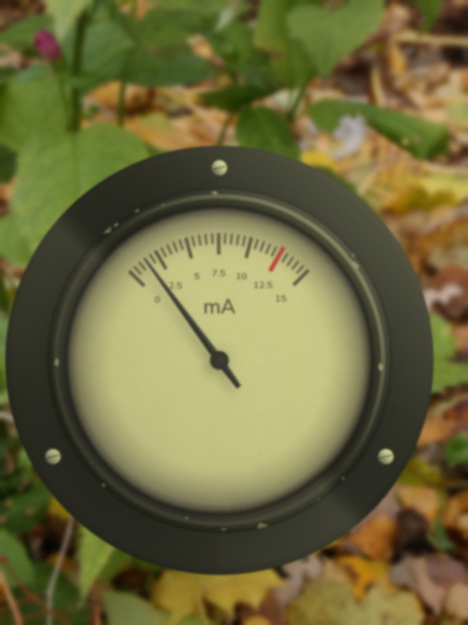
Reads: 1.5mA
